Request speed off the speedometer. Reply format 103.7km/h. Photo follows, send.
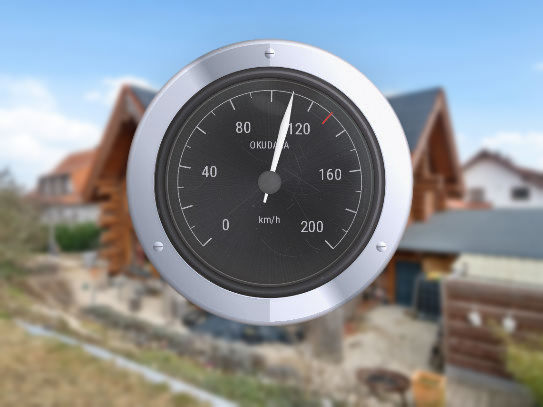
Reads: 110km/h
